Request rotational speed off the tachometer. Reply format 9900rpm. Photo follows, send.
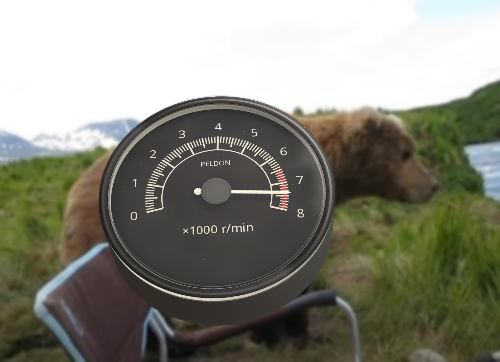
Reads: 7500rpm
